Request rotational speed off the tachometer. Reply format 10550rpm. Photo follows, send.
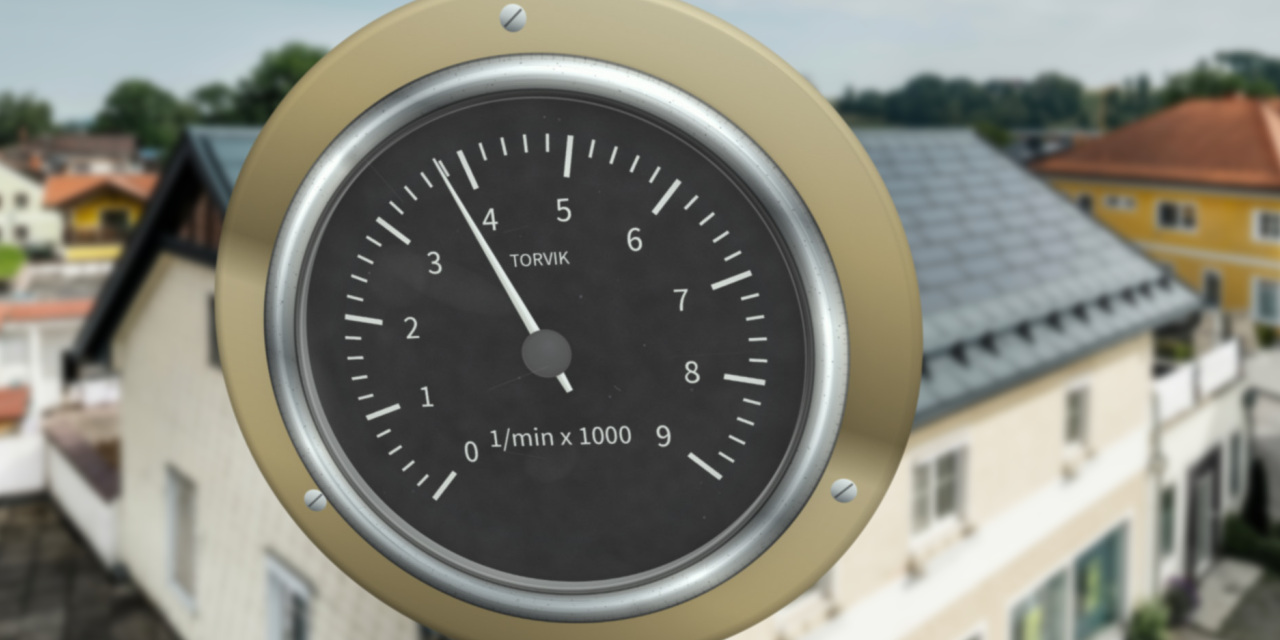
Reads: 3800rpm
